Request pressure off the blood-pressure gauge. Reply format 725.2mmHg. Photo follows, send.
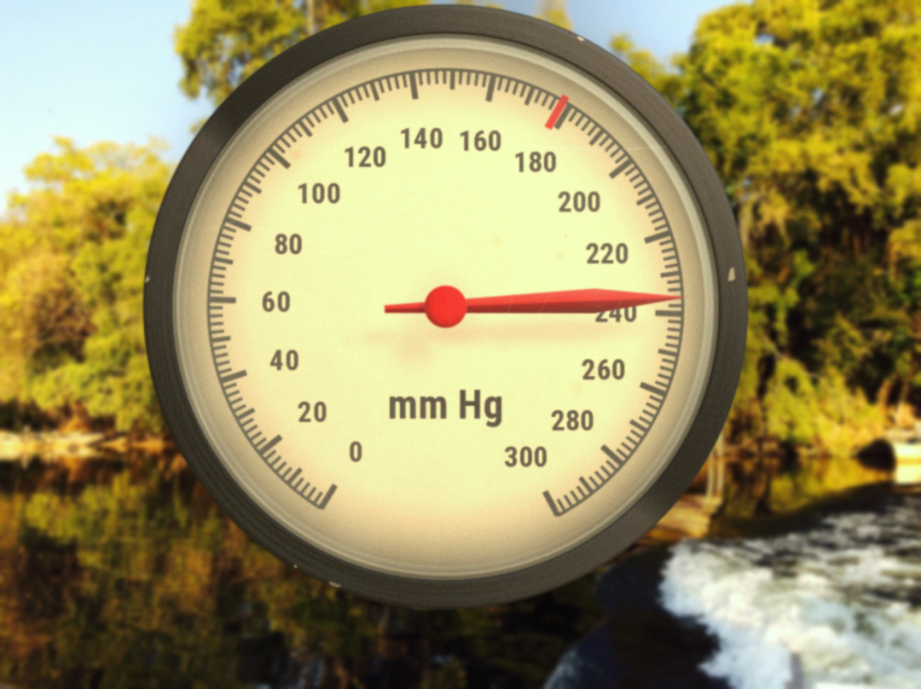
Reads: 236mmHg
